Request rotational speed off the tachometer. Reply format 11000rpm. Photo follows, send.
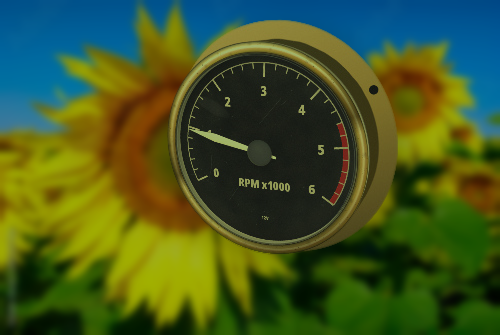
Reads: 1000rpm
